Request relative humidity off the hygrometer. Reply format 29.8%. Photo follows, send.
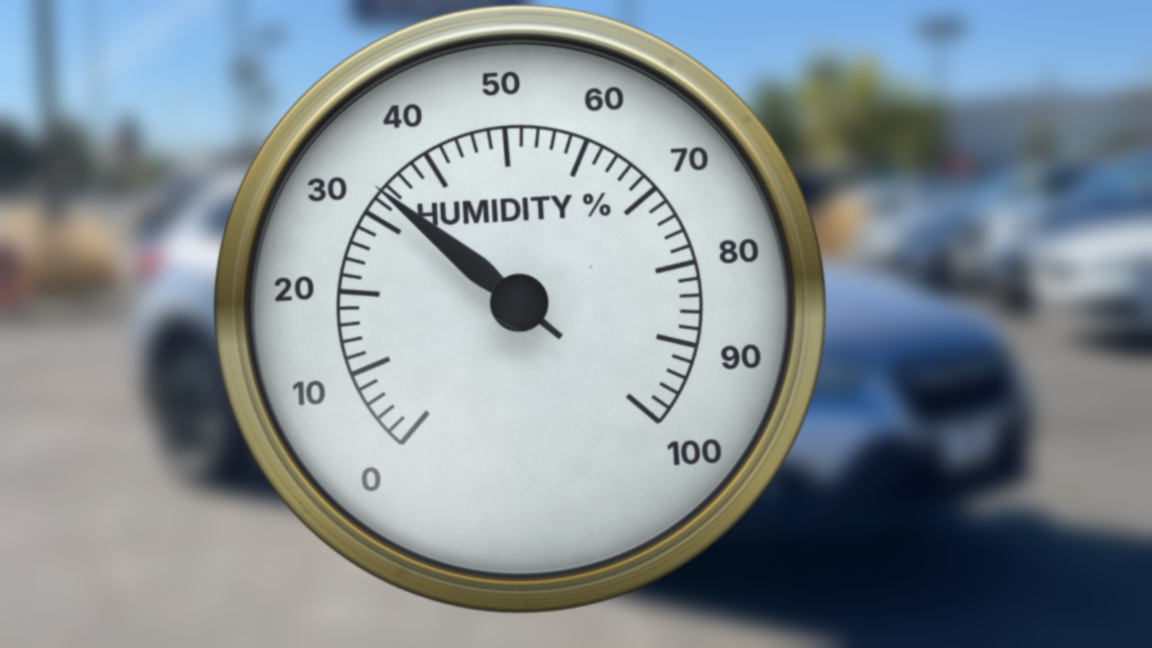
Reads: 33%
